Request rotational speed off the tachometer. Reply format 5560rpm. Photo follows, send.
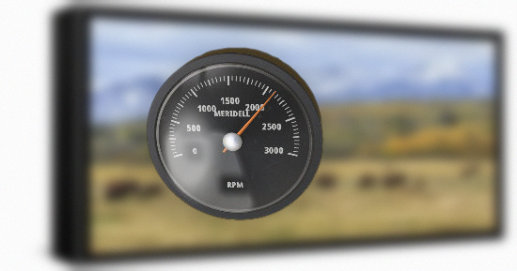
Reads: 2100rpm
